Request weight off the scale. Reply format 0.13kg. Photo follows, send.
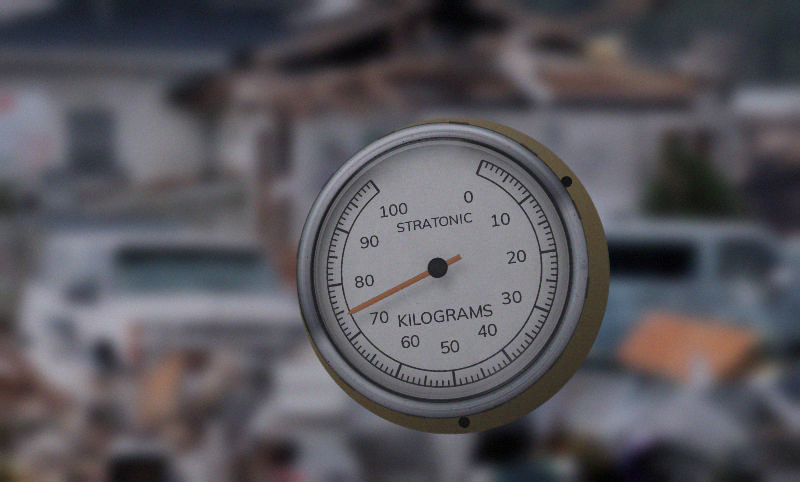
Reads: 74kg
